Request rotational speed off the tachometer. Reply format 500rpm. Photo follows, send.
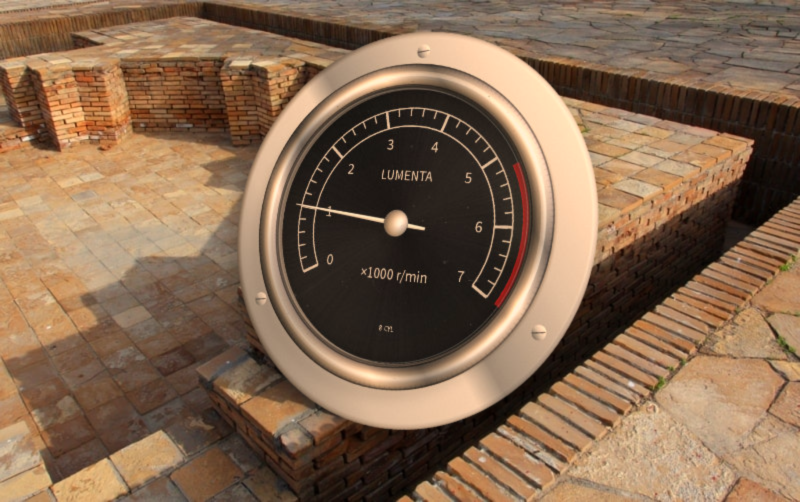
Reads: 1000rpm
